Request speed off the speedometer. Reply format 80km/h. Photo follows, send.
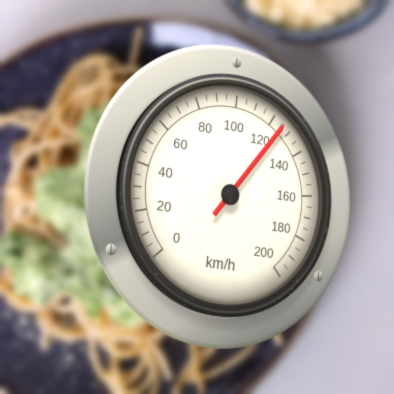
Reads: 125km/h
